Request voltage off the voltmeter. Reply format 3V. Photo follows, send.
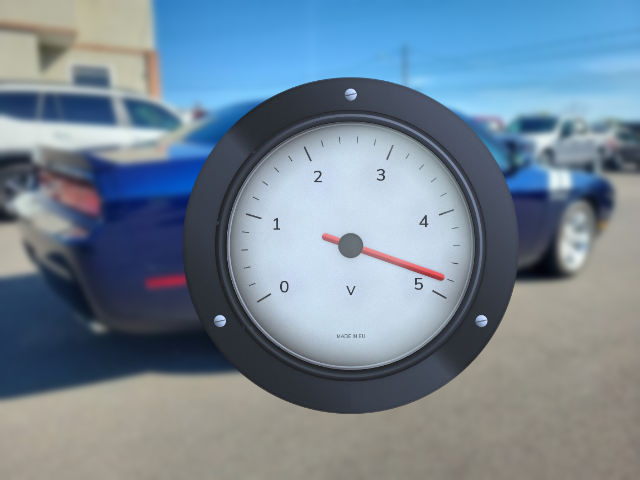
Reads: 4.8V
